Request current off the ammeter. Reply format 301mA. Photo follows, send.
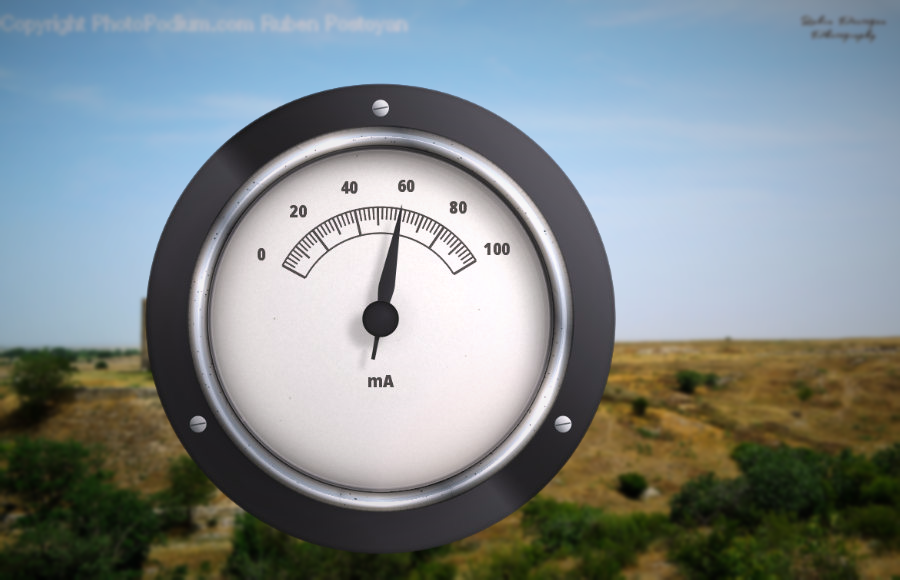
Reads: 60mA
